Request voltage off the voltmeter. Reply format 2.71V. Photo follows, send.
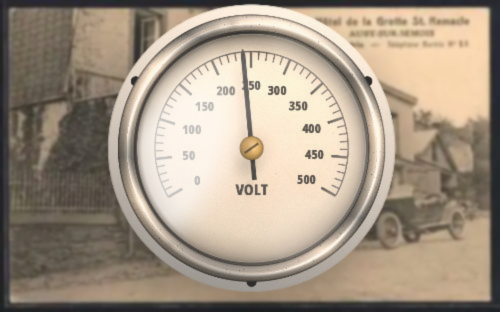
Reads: 240V
